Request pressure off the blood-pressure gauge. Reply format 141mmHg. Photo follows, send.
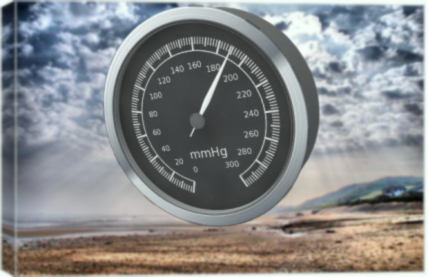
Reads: 190mmHg
